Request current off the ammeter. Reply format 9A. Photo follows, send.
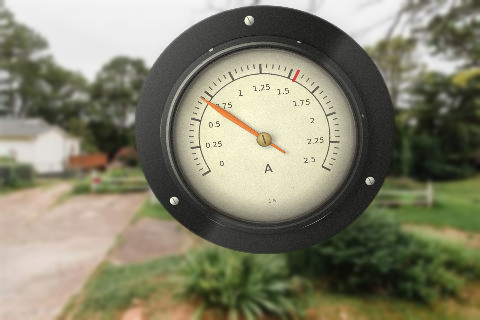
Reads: 0.7A
